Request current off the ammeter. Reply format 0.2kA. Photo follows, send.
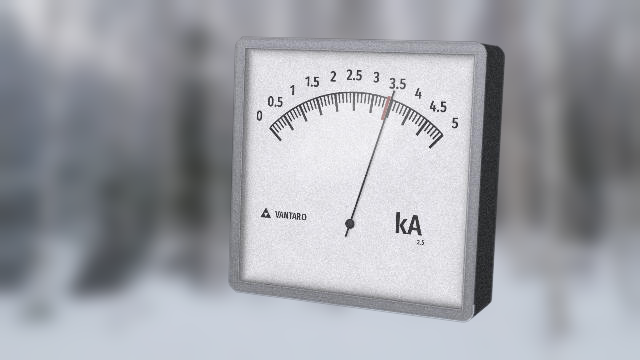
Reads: 3.5kA
